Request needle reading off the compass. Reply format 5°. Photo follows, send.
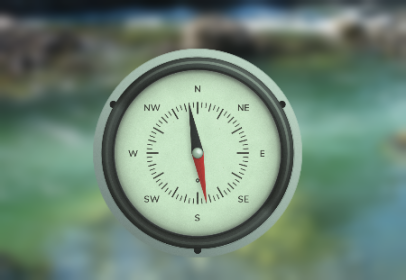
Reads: 170°
